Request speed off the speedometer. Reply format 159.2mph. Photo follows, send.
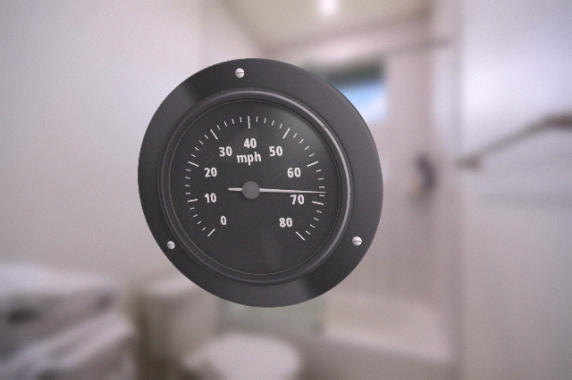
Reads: 67mph
